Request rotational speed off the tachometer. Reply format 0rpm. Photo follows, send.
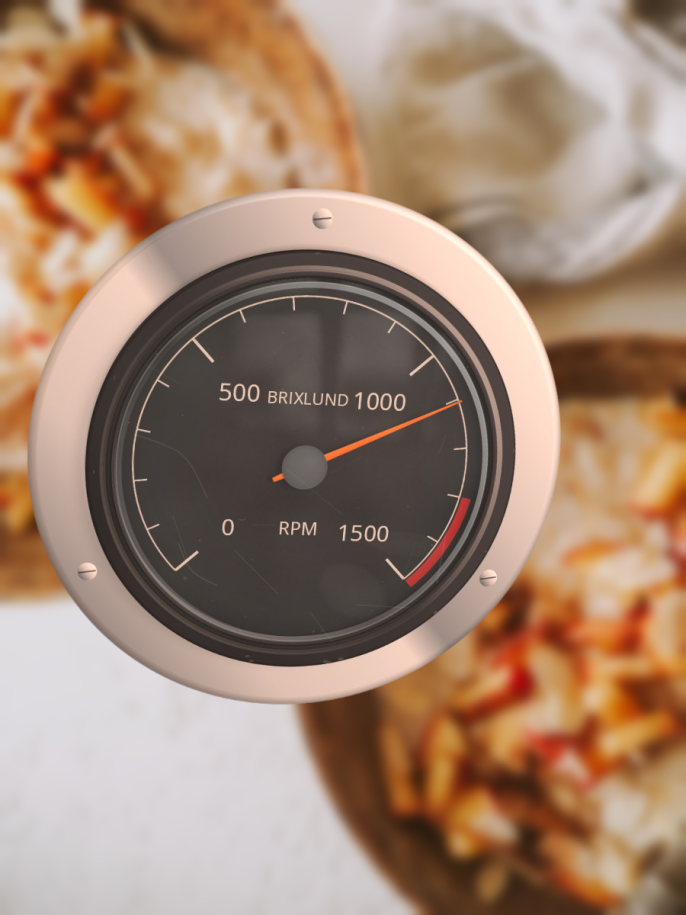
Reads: 1100rpm
